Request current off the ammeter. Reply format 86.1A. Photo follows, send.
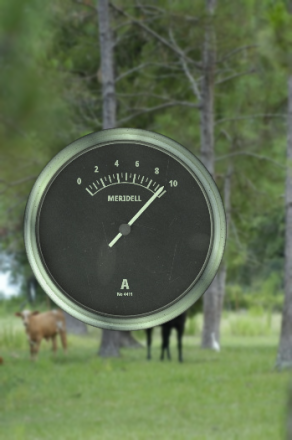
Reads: 9.5A
